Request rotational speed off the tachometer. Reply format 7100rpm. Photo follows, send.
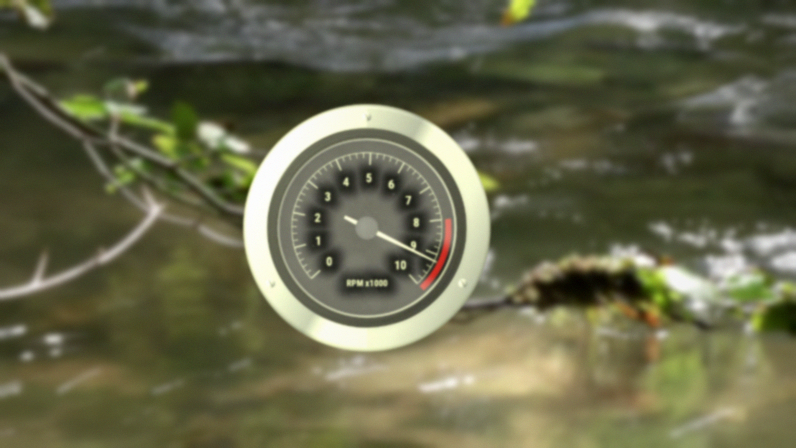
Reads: 9200rpm
